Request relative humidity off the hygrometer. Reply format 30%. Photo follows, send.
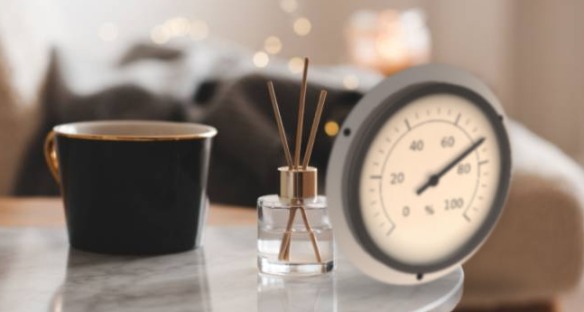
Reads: 72%
